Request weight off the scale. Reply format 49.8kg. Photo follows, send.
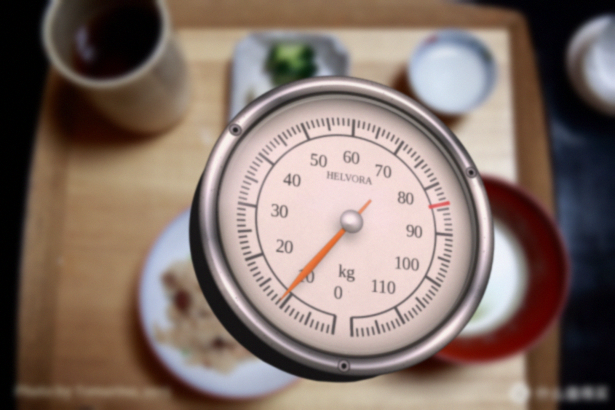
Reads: 11kg
